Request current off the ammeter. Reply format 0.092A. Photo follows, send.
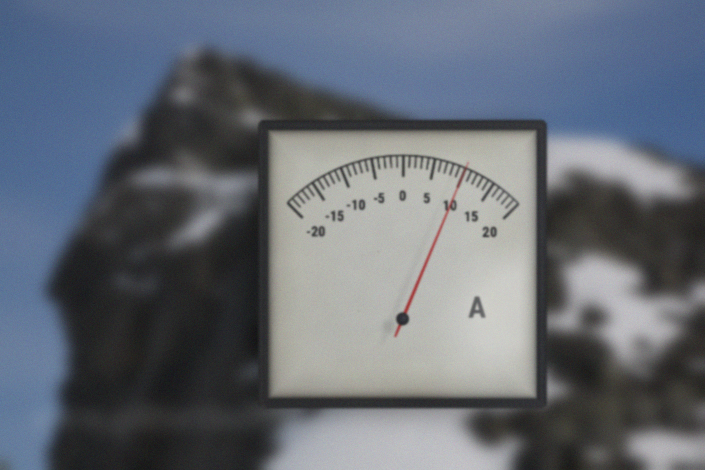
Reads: 10A
